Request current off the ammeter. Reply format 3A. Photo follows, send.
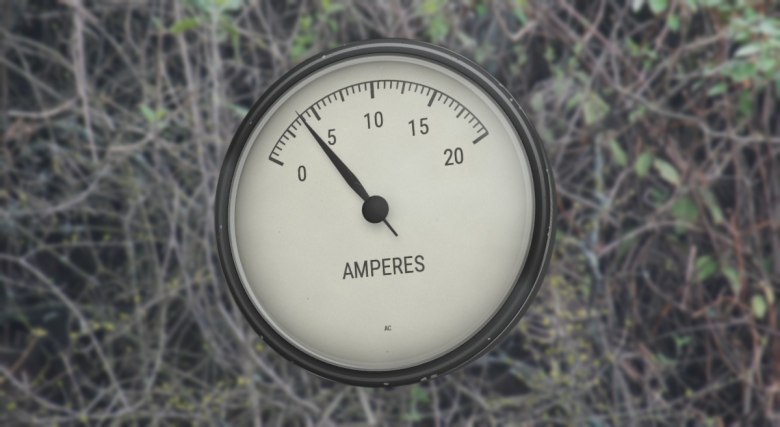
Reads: 4A
